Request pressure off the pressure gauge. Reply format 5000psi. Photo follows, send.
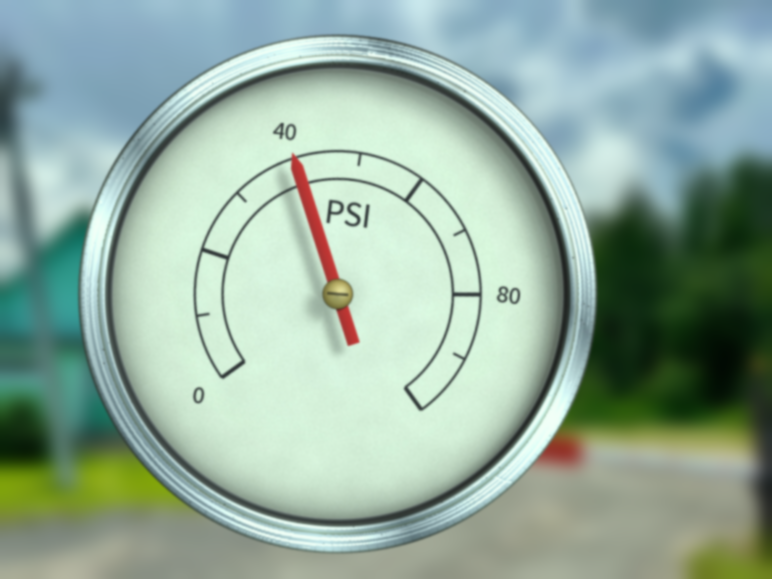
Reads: 40psi
